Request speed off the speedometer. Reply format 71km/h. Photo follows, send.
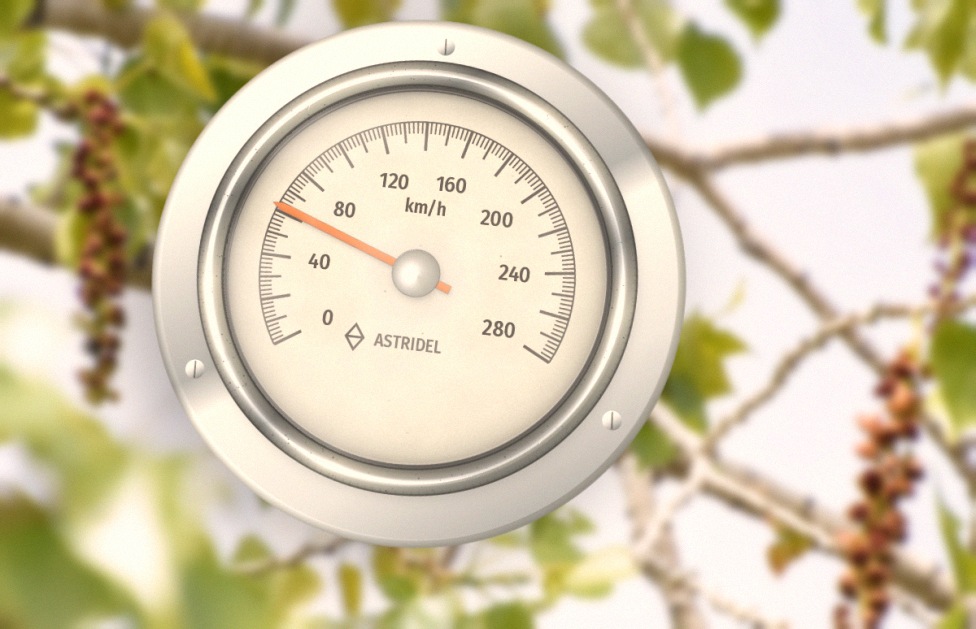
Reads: 62km/h
